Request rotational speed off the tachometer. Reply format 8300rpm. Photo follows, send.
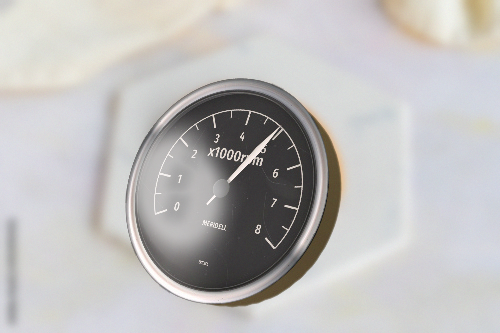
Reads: 5000rpm
